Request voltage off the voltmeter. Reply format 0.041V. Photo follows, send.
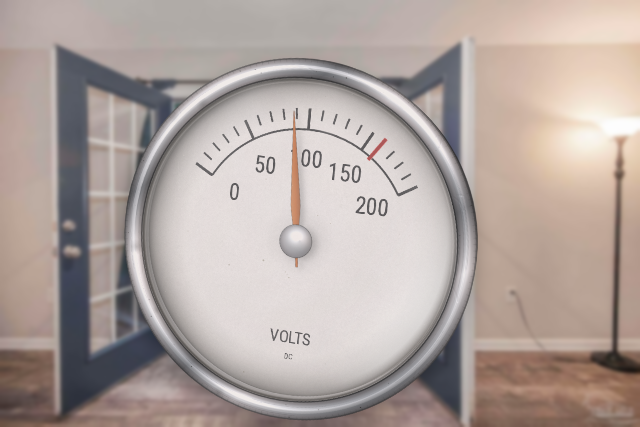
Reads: 90V
